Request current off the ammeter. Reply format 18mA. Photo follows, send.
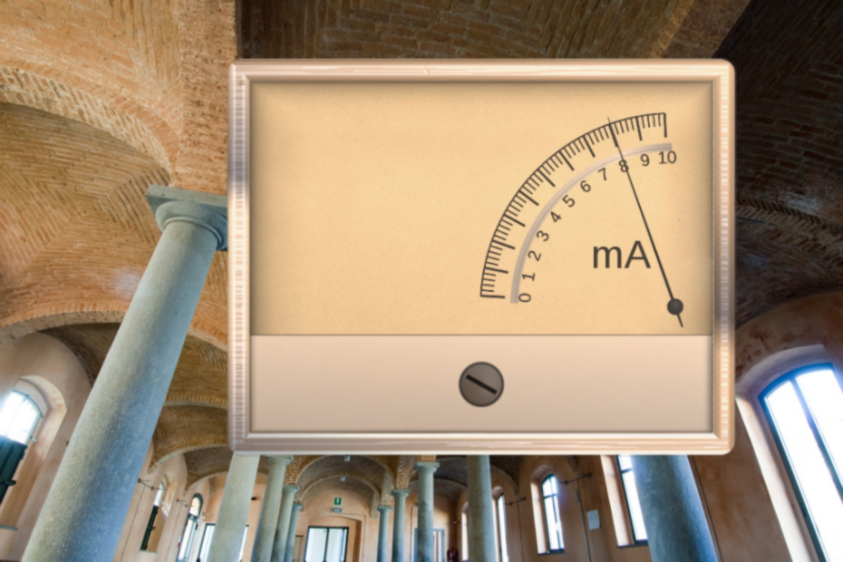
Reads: 8mA
